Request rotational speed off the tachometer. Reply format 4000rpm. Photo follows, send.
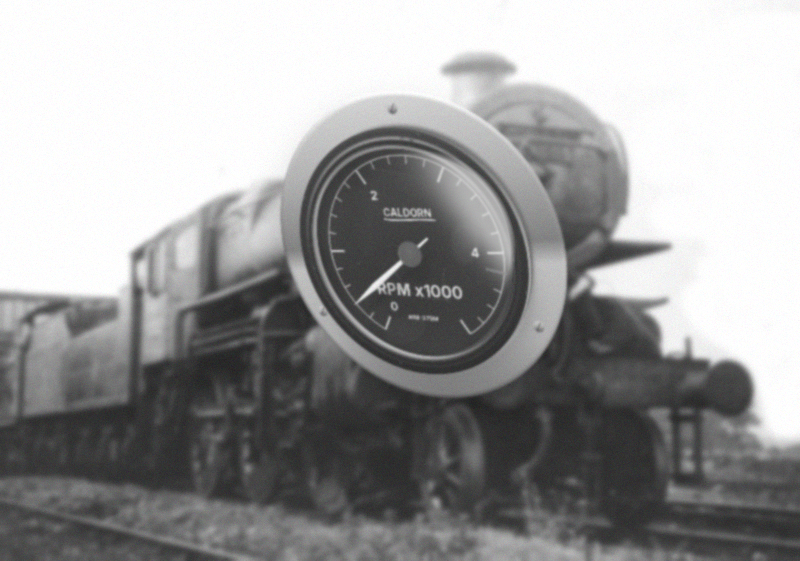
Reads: 400rpm
